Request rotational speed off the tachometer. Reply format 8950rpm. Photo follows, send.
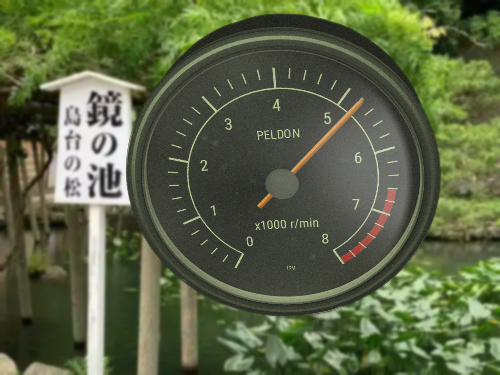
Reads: 5200rpm
